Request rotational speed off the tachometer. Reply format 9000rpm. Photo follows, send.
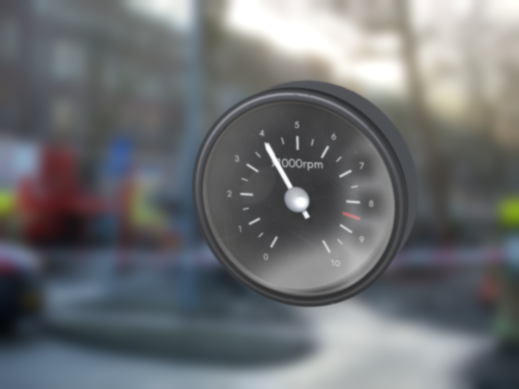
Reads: 4000rpm
